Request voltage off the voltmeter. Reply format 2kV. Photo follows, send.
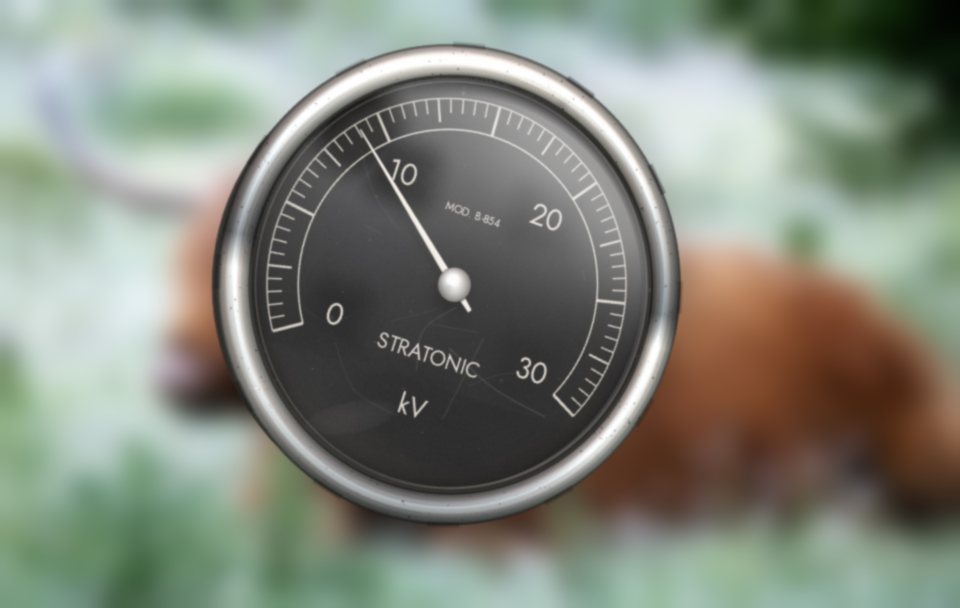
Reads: 9kV
